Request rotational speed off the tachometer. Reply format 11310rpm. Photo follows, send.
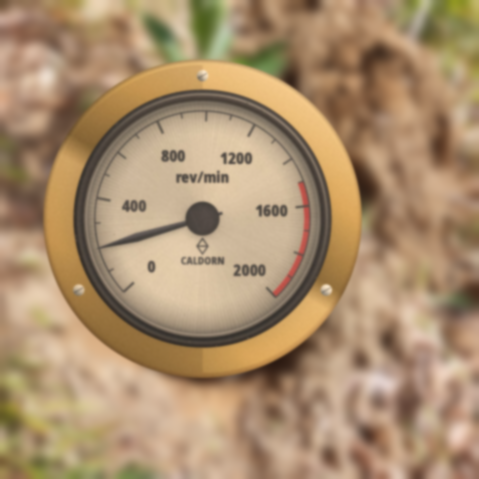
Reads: 200rpm
